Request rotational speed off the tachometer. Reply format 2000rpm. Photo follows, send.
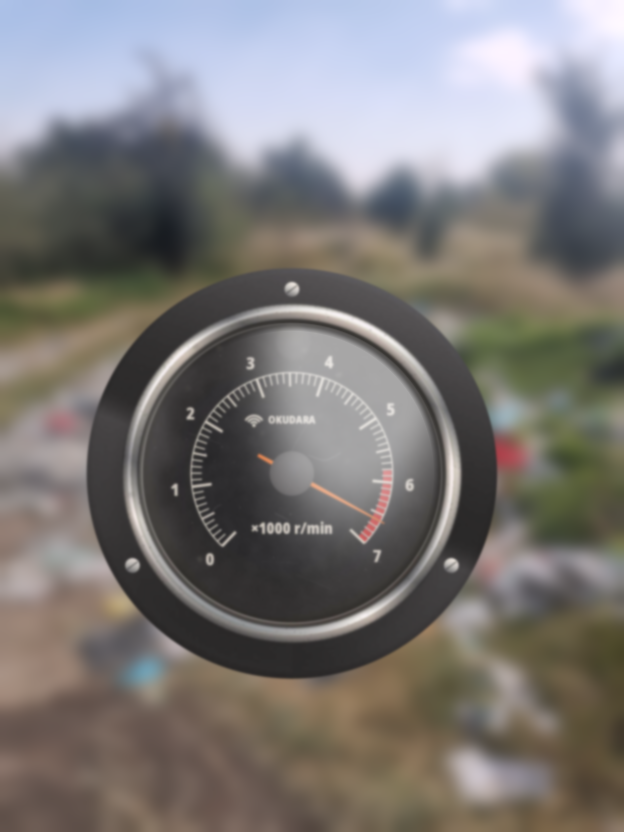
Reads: 6600rpm
